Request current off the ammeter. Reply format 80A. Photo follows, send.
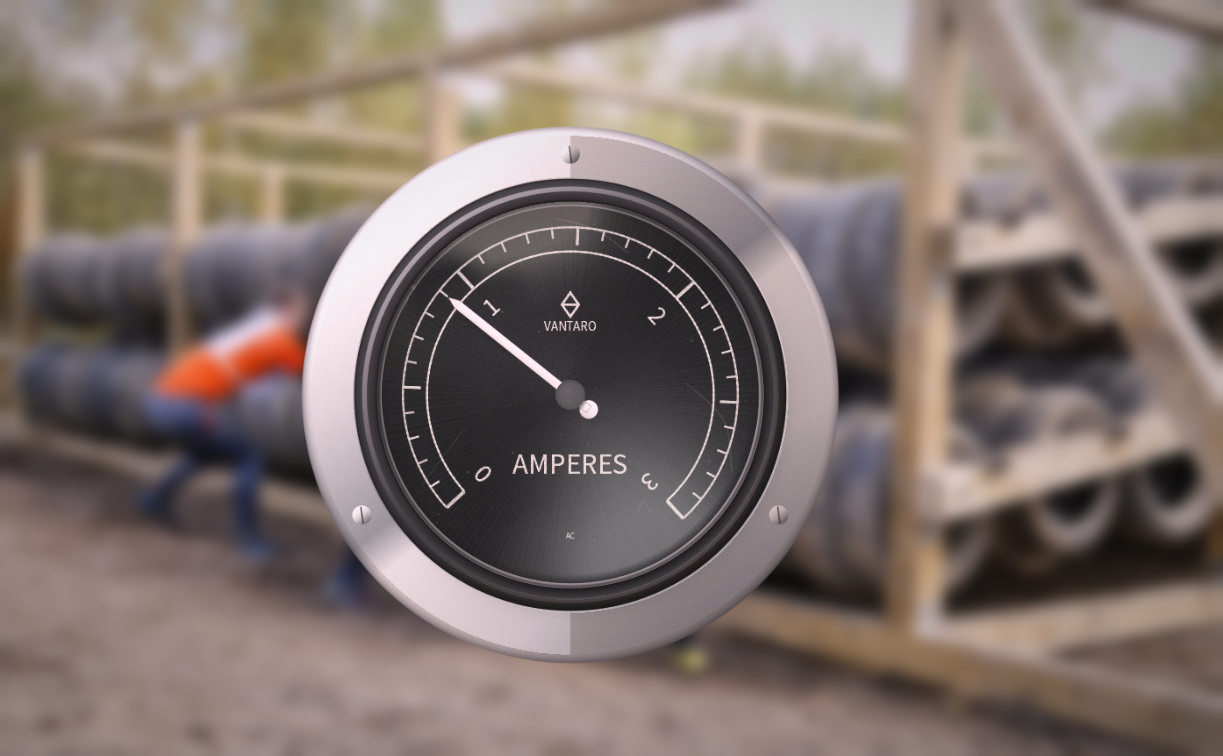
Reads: 0.9A
